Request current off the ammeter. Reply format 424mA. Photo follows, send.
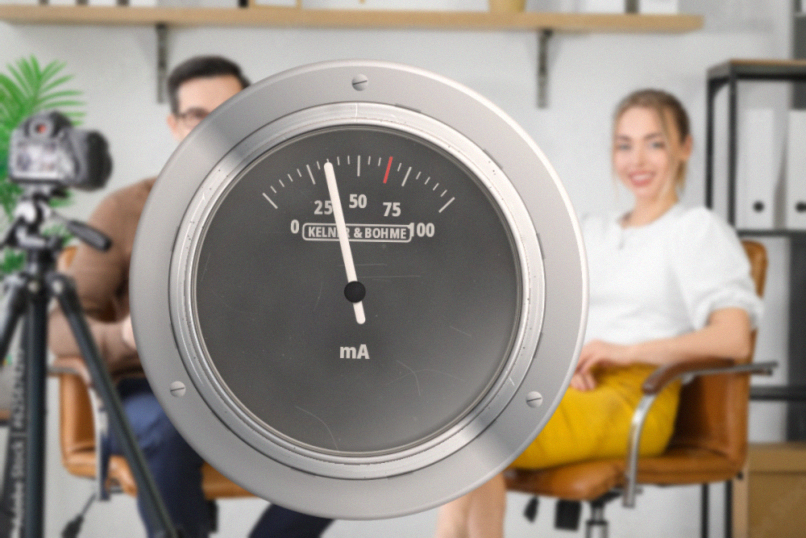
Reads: 35mA
